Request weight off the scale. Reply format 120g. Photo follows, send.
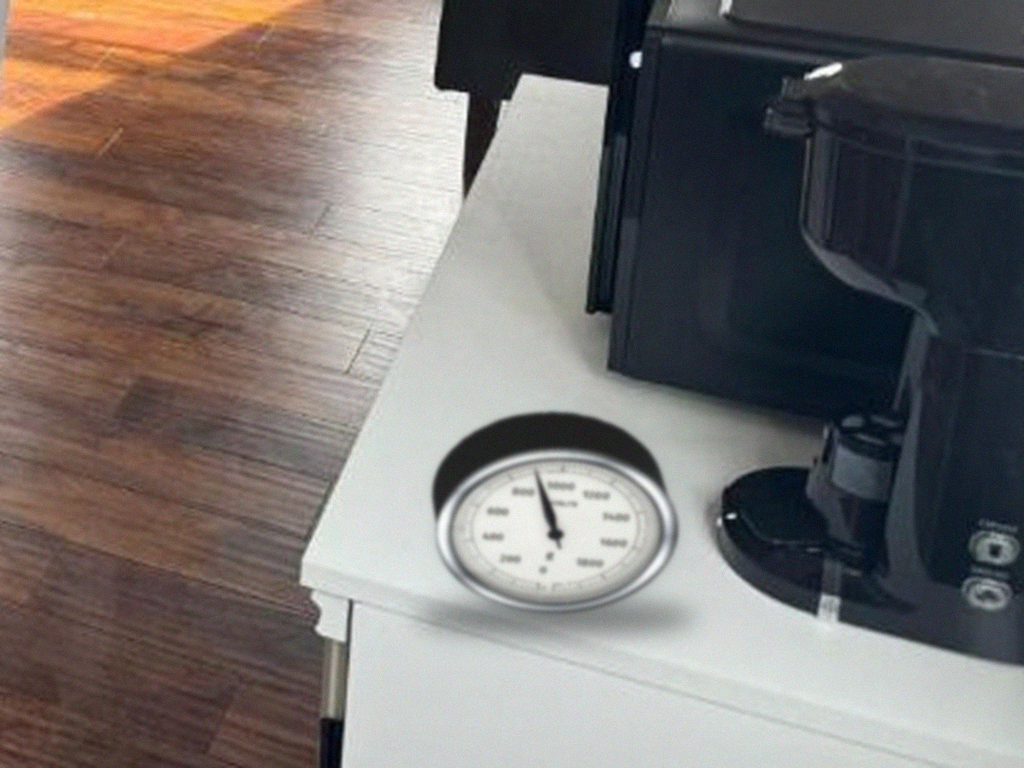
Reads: 900g
